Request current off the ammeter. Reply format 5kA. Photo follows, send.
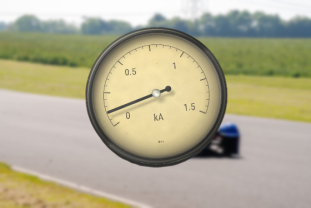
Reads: 0.1kA
